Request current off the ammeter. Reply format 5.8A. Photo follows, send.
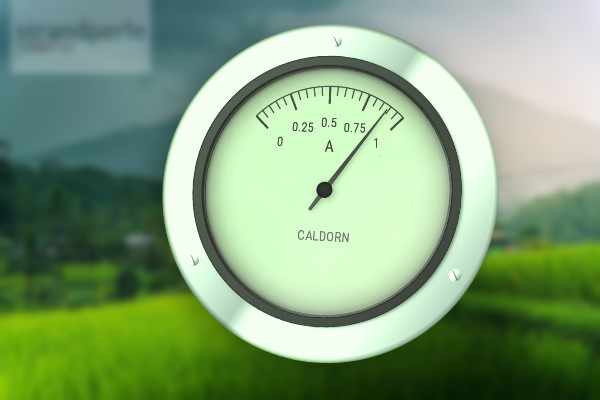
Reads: 0.9A
